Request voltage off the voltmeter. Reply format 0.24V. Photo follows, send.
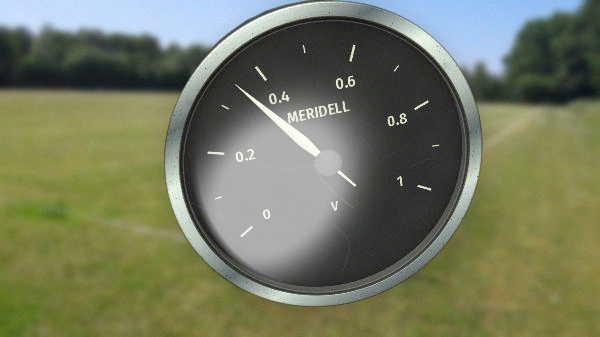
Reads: 0.35V
